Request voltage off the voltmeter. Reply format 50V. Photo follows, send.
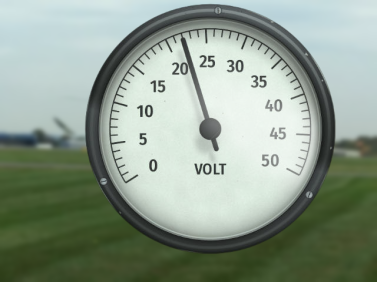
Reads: 22V
